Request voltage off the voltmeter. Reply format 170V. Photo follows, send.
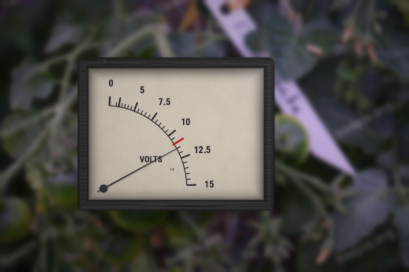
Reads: 11.5V
